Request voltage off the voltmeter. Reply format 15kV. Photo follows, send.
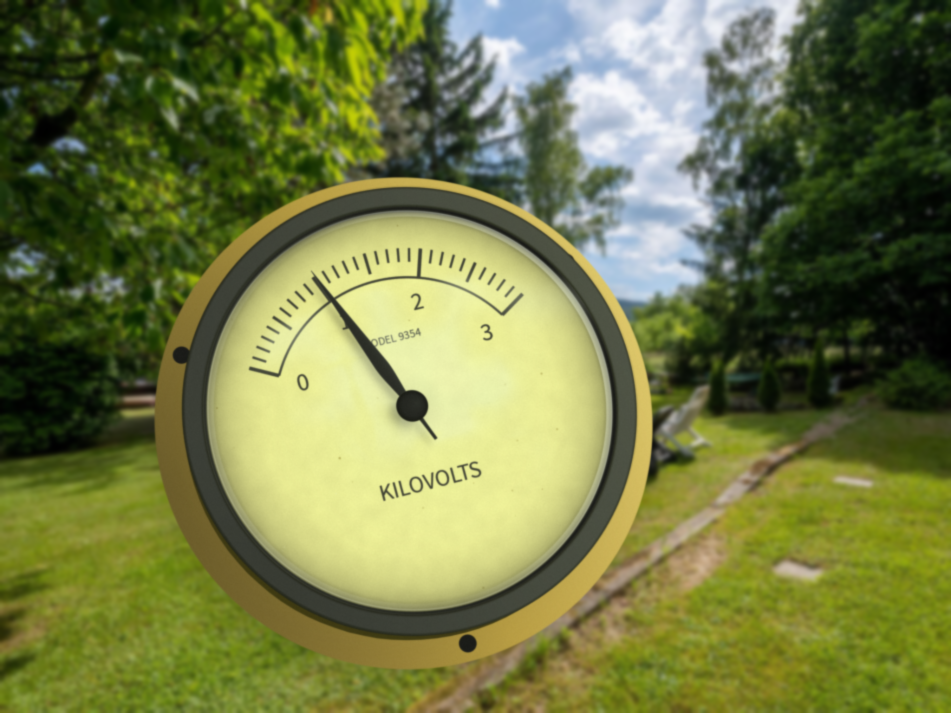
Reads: 1kV
